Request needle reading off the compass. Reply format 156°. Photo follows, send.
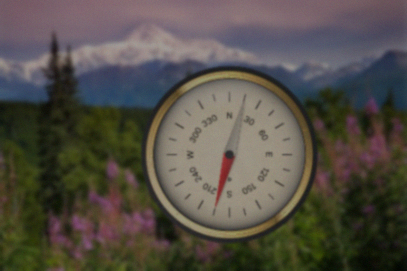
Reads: 195°
